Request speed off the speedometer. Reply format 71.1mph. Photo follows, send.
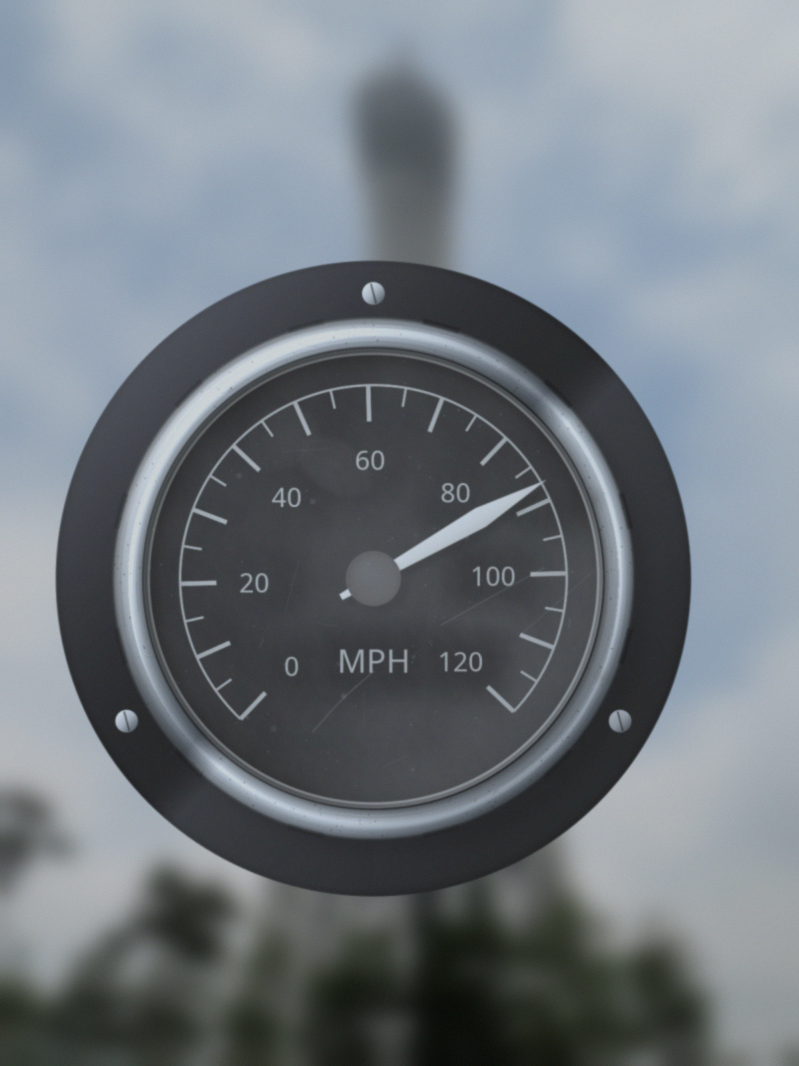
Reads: 87.5mph
